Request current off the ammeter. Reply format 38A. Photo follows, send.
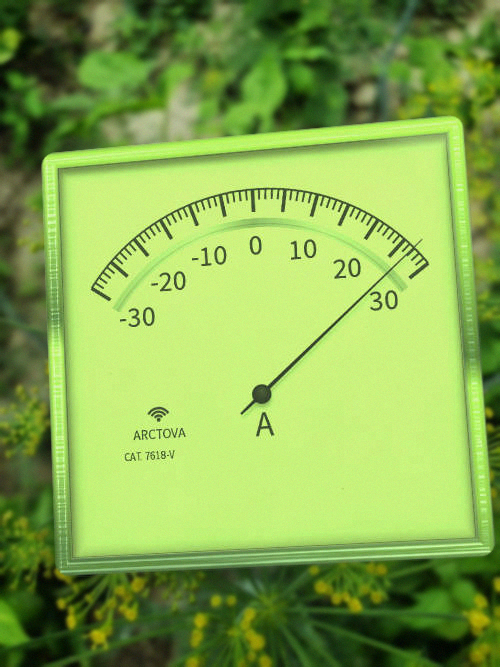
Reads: 27A
